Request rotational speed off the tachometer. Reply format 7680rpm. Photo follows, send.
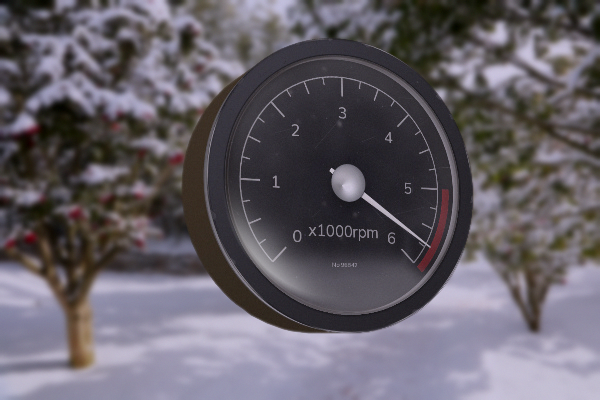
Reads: 5750rpm
